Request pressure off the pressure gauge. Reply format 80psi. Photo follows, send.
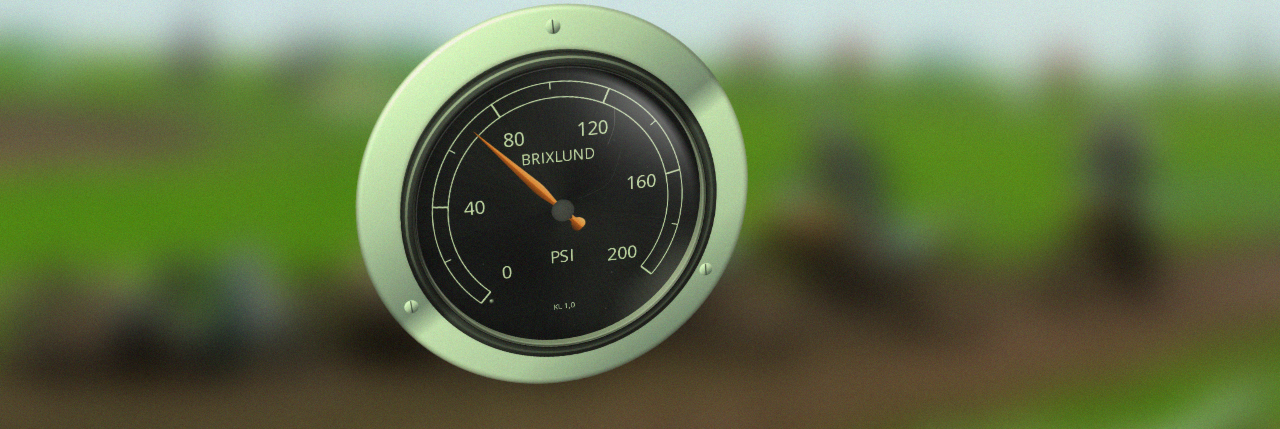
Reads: 70psi
